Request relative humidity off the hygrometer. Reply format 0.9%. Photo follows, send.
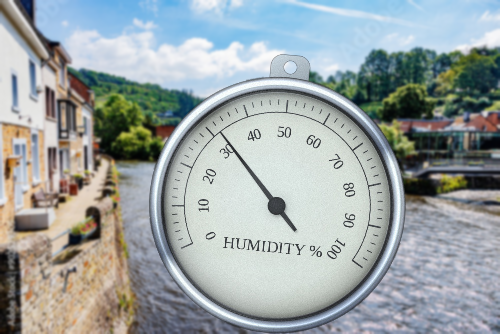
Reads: 32%
